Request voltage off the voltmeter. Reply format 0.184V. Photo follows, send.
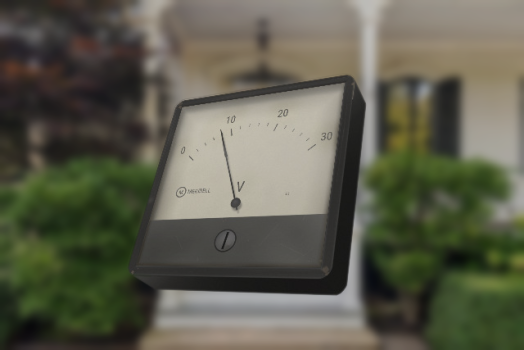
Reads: 8V
